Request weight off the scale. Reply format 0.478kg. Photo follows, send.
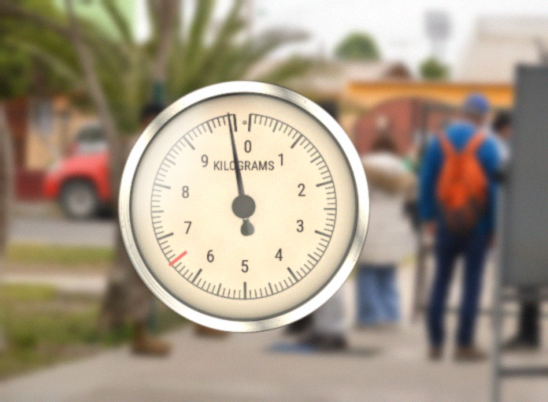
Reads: 9.9kg
